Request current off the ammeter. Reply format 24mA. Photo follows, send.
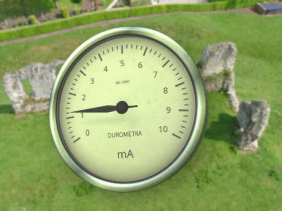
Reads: 1.2mA
